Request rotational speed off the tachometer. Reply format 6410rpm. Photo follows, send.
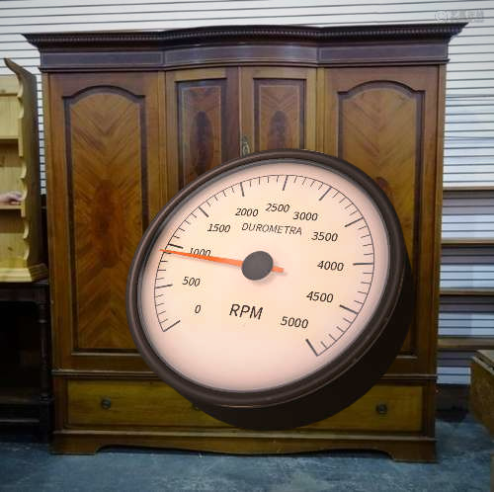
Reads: 900rpm
